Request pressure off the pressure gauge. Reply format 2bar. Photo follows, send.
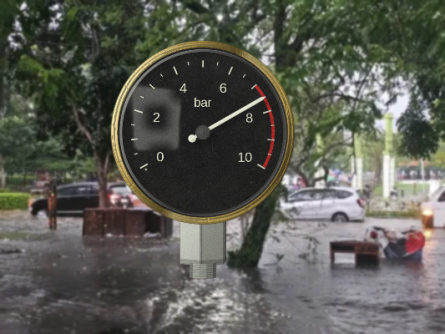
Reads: 7.5bar
